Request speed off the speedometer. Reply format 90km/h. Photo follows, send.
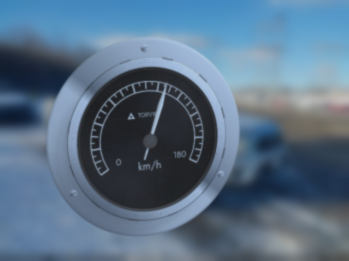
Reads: 105km/h
